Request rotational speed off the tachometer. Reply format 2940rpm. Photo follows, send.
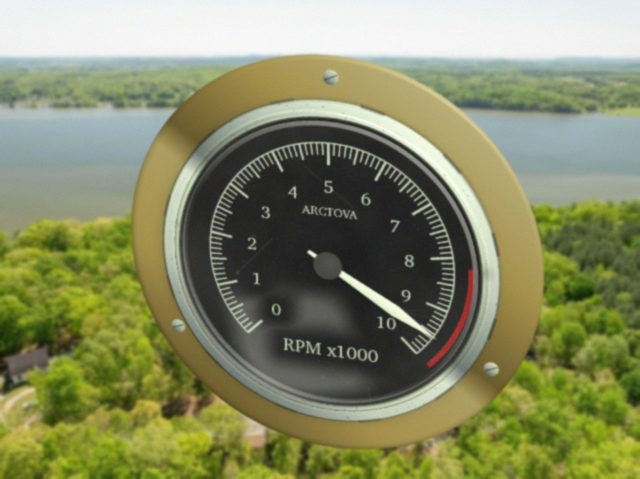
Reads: 9500rpm
